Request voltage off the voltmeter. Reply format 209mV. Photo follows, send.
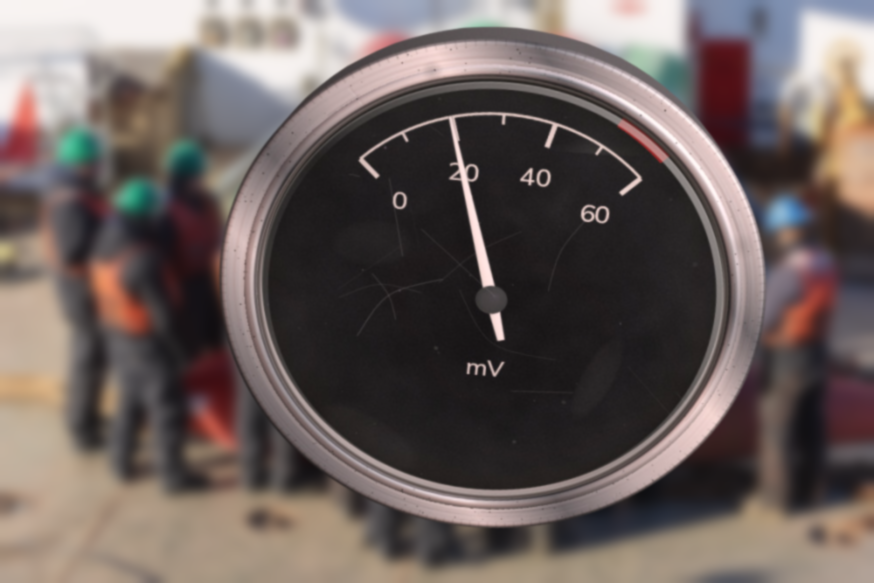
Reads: 20mV
